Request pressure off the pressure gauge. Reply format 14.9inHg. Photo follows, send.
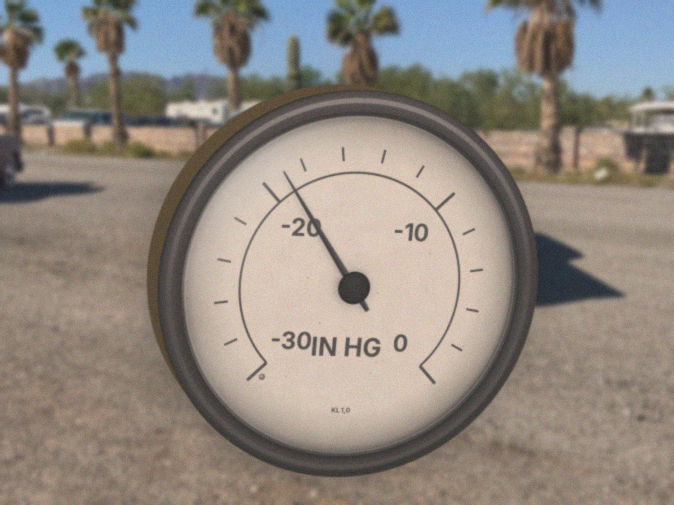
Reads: -19inHg
